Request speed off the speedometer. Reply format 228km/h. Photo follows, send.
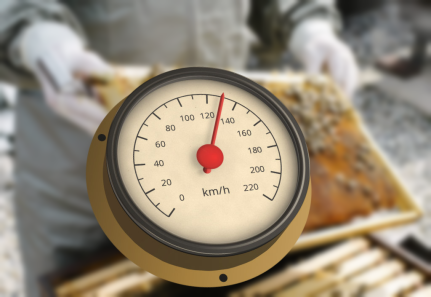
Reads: 130km/h
